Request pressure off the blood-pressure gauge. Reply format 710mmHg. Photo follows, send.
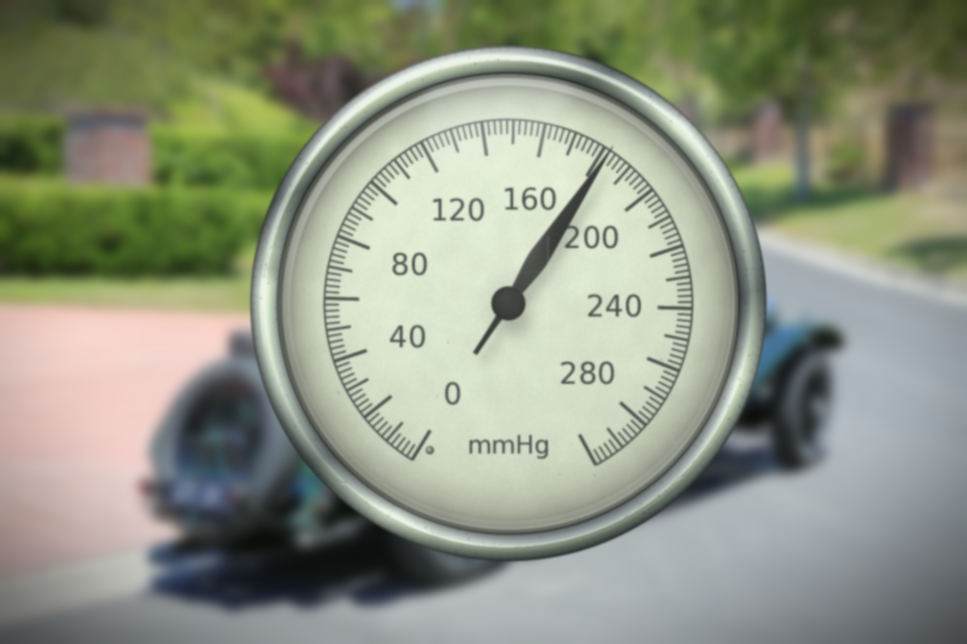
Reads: 182mmHg
